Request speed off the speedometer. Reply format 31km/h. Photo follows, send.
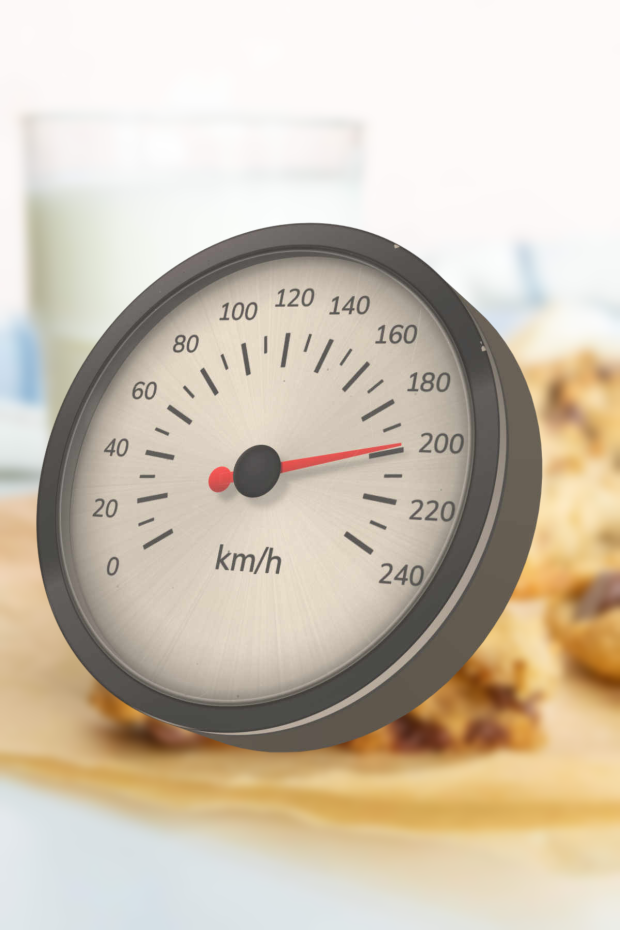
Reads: 200km/h
